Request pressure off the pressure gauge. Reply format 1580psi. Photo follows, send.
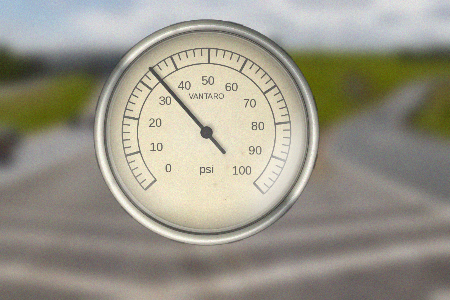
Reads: 34psi
